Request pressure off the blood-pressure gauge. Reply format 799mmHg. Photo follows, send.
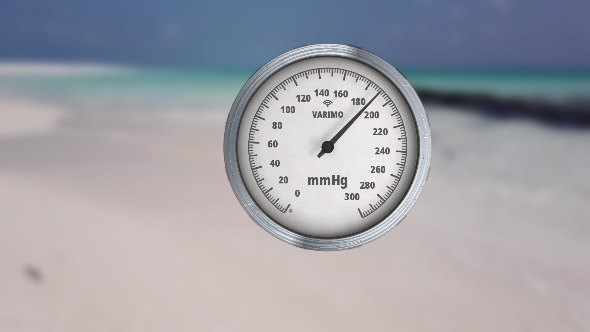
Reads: 190mmHg
